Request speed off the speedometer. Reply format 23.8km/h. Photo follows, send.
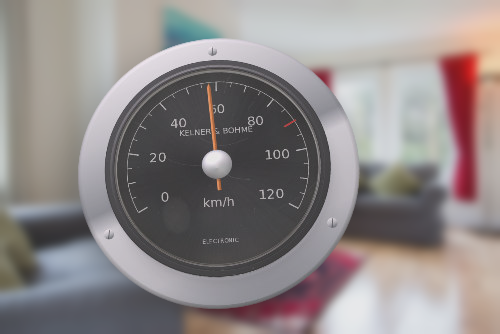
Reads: 57.5km/h
